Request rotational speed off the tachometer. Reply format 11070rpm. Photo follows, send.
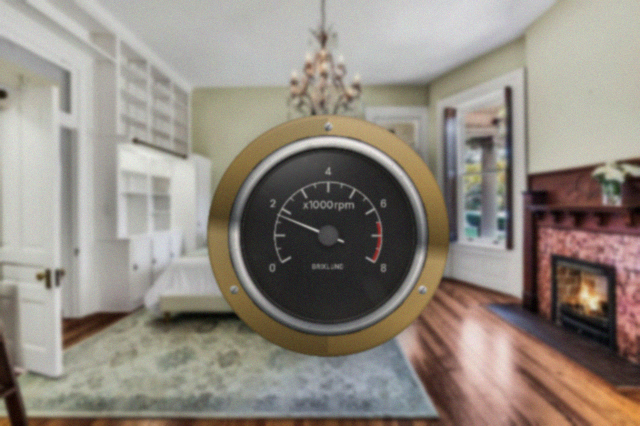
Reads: 1750rpm
